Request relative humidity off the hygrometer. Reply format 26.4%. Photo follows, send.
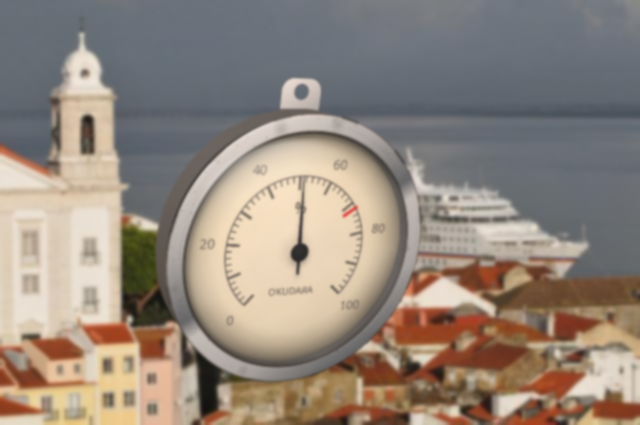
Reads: 50%
